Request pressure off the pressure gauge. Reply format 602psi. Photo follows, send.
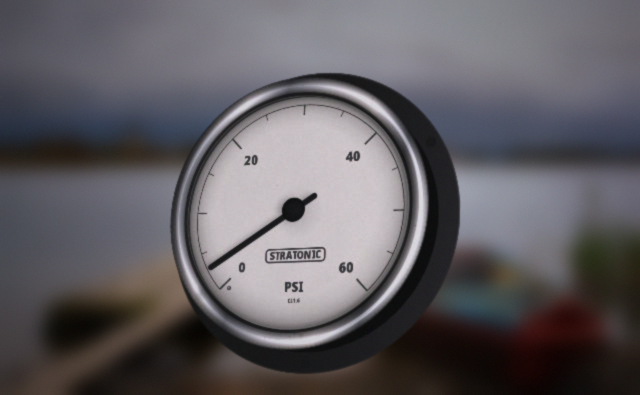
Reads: 2.5psi
